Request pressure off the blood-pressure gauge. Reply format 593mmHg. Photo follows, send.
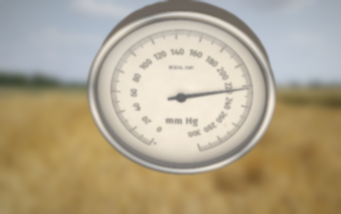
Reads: 220mmHg
